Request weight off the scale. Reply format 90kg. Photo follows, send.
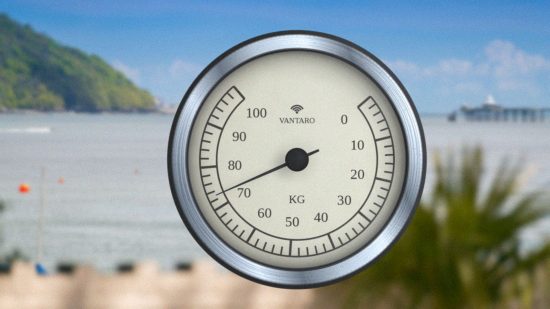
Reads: 73kg
